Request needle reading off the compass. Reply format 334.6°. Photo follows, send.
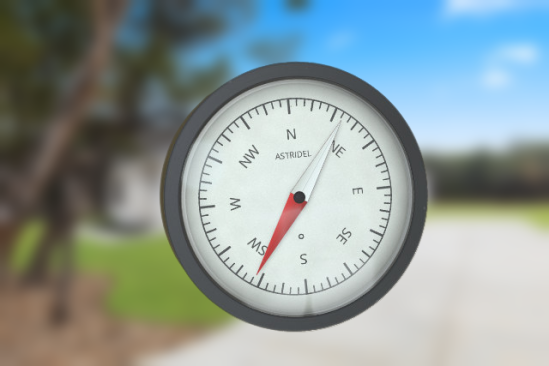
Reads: 215°
